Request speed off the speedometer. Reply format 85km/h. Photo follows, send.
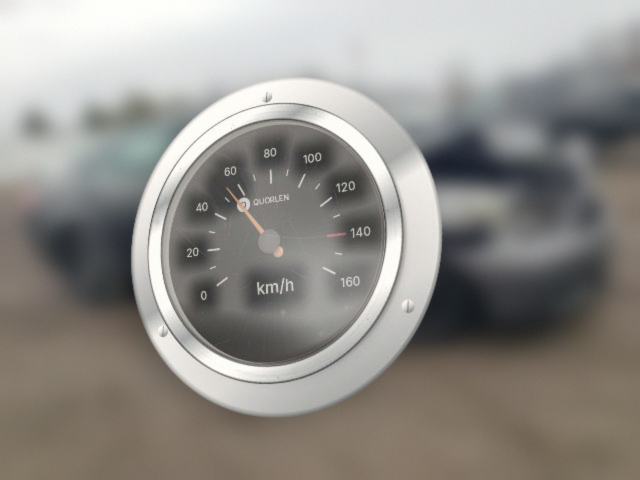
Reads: 55km/h
